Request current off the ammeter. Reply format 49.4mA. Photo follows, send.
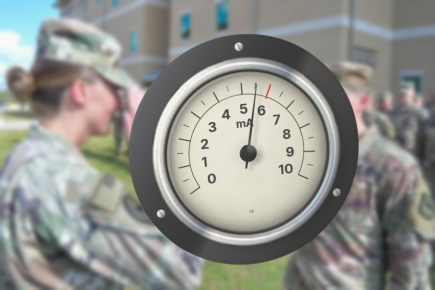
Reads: 5.5mA
